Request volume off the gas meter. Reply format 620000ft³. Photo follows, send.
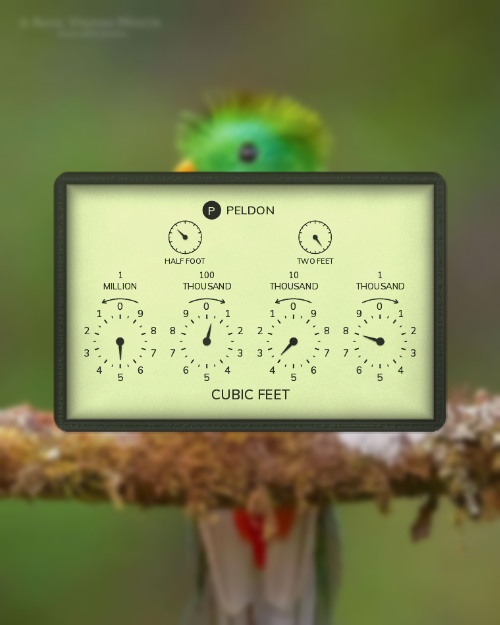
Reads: 503800ft³
